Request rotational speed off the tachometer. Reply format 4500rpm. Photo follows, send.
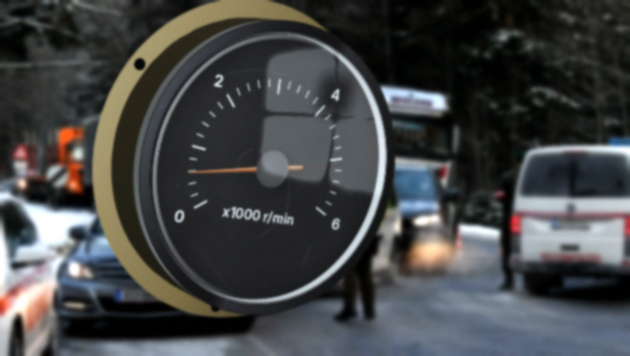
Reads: 600rpm
